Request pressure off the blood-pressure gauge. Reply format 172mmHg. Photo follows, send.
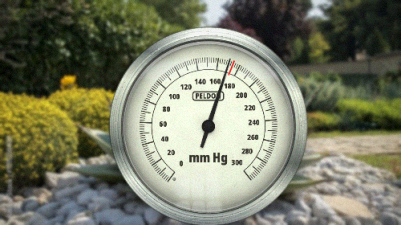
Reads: 170mmHg
